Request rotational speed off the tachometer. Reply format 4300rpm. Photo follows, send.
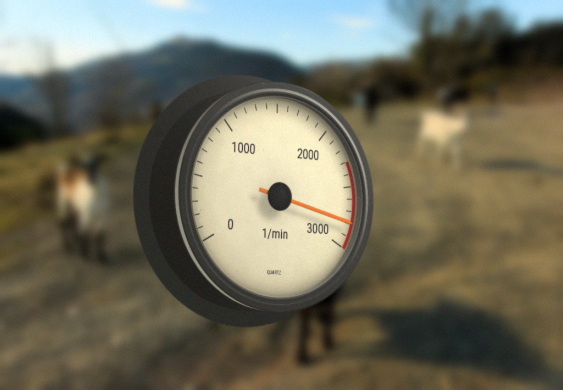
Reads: 2800rpm
